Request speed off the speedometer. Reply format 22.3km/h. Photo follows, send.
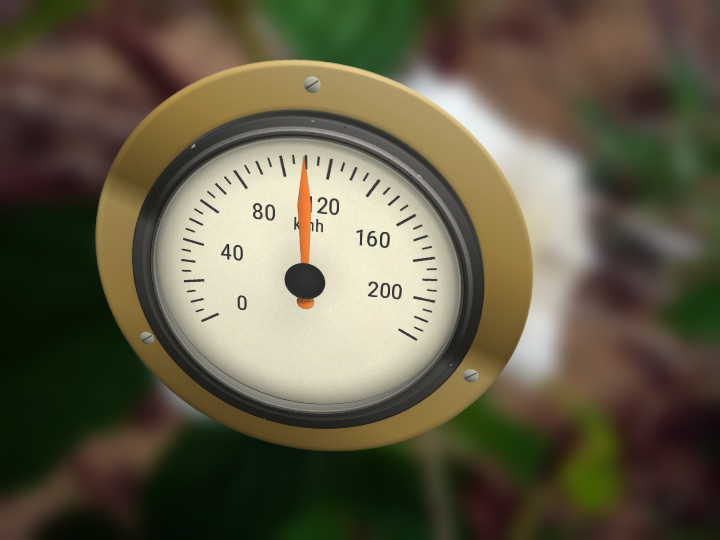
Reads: 110km/h
